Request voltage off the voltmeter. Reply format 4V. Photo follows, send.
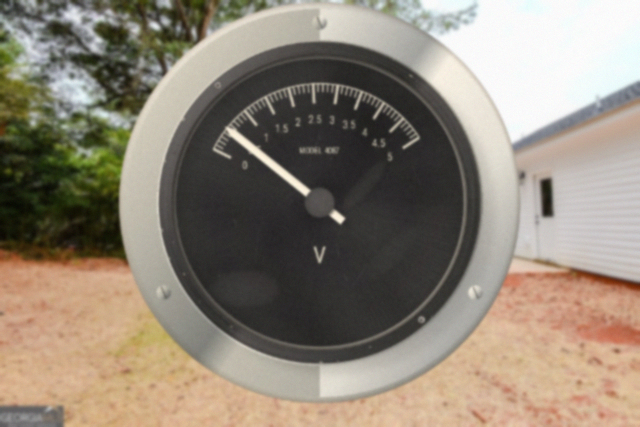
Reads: 0.5V
